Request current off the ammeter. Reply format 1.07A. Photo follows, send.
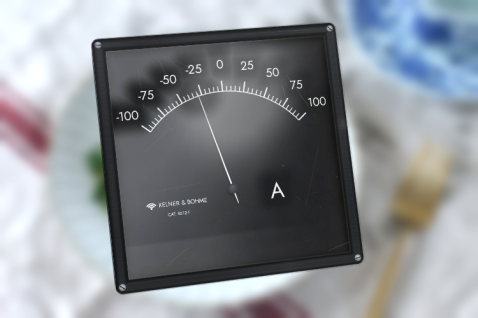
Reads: -30A
